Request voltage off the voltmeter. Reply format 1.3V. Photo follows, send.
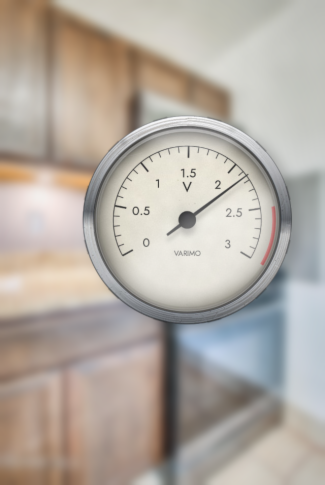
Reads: 2.15V
